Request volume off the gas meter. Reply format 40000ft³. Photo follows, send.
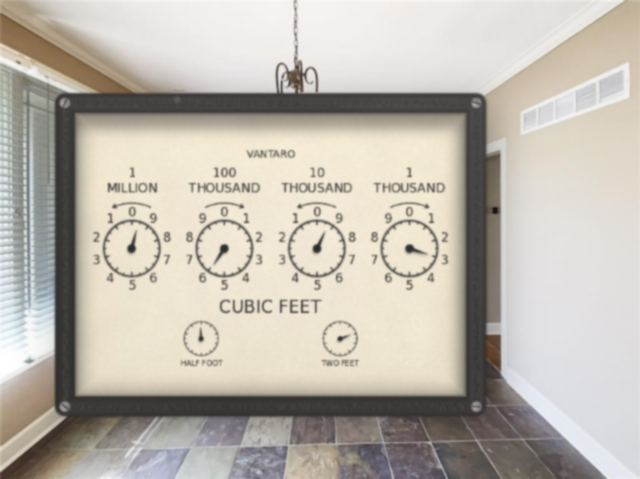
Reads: 959300ft³
